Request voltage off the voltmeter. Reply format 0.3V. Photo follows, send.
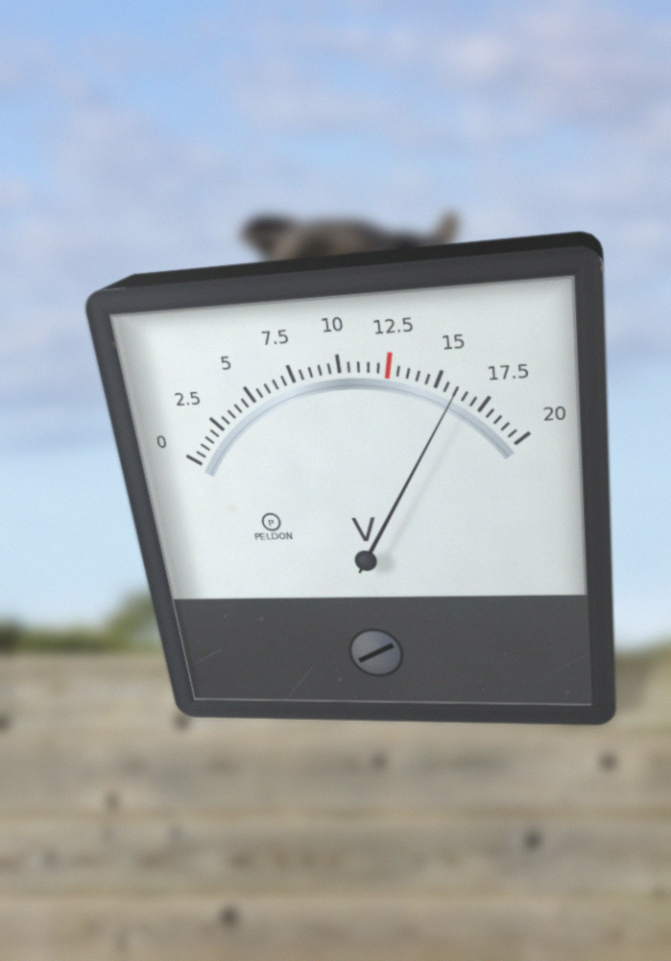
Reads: 16V
